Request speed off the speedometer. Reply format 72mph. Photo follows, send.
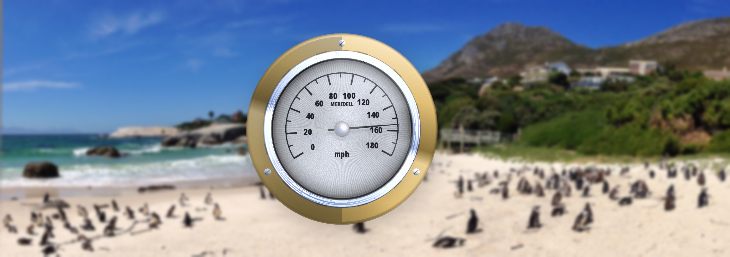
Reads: 155mph
